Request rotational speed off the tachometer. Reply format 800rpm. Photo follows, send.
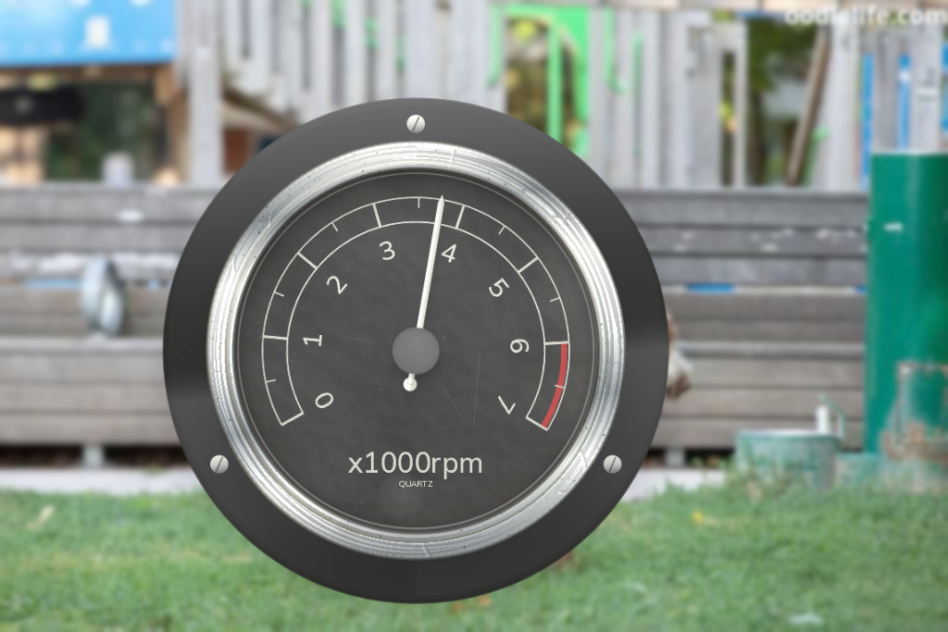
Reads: 3750rpm
